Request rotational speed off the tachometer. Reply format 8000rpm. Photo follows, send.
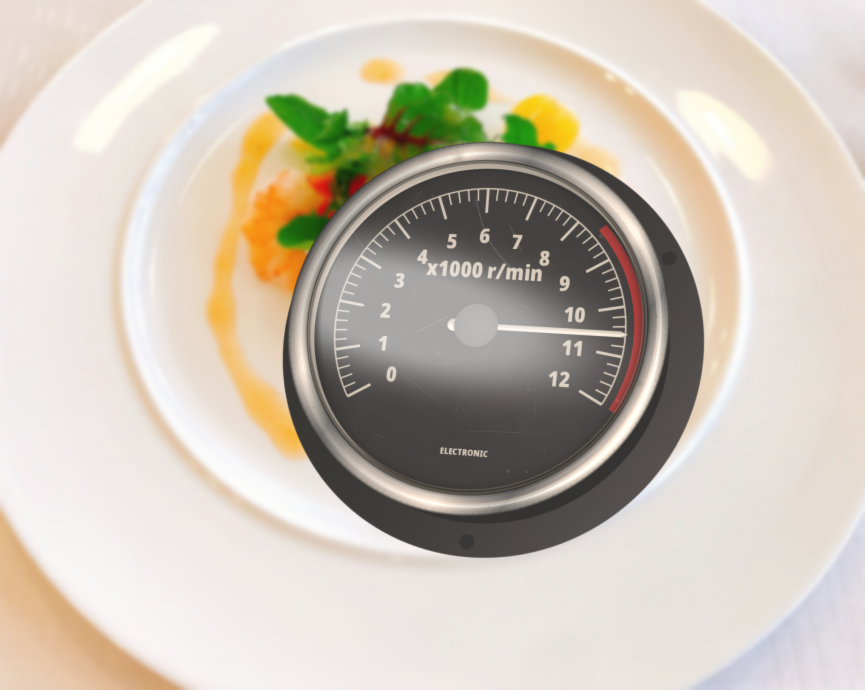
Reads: 10600rpm
